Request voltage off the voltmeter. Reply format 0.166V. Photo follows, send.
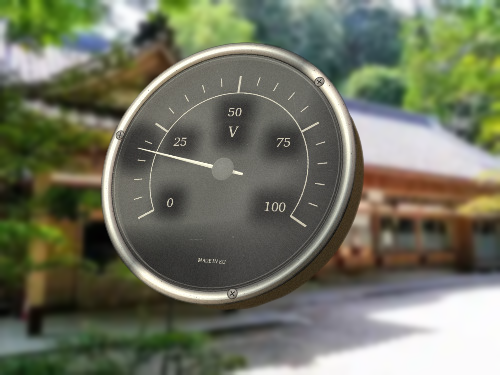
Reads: 17.5V
